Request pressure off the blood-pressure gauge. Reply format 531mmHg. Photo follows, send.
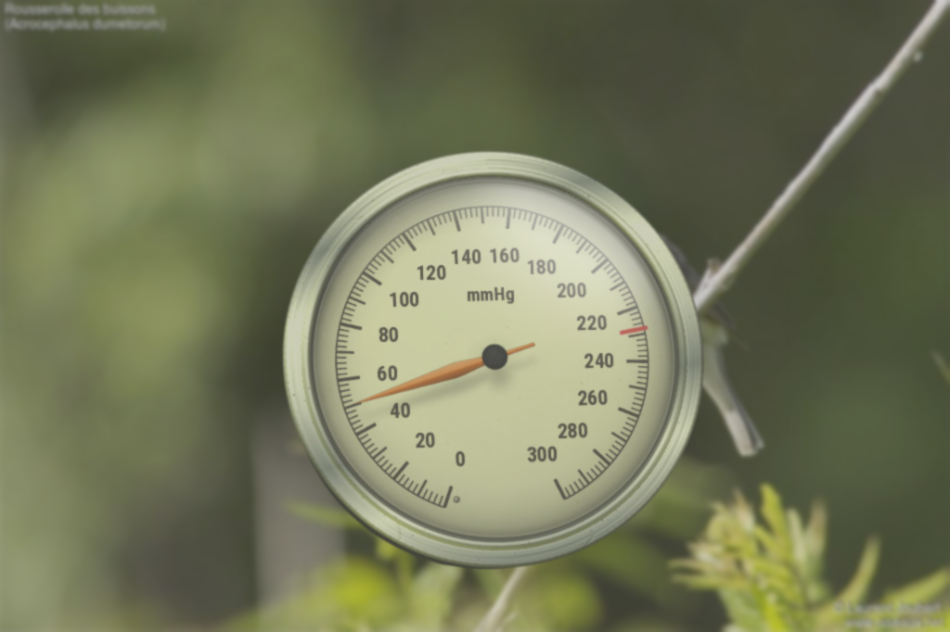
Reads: 50mmHg
